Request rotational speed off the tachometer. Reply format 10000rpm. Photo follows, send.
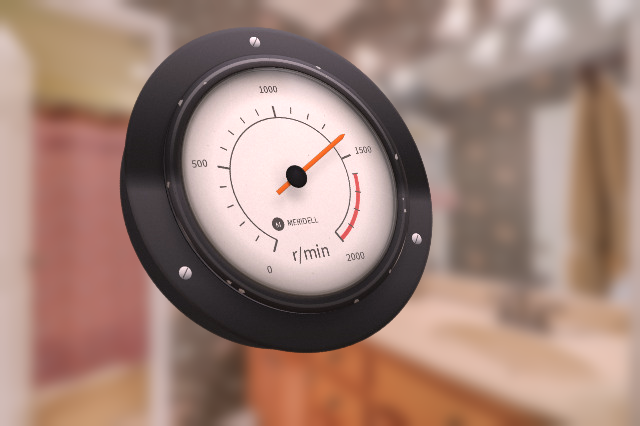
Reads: 1400rpm
